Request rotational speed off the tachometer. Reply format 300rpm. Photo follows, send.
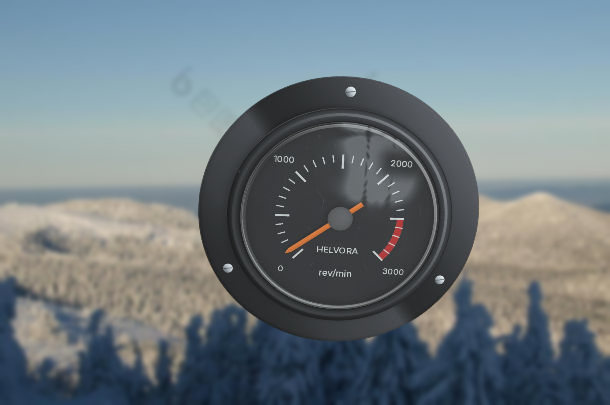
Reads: 100rpm
